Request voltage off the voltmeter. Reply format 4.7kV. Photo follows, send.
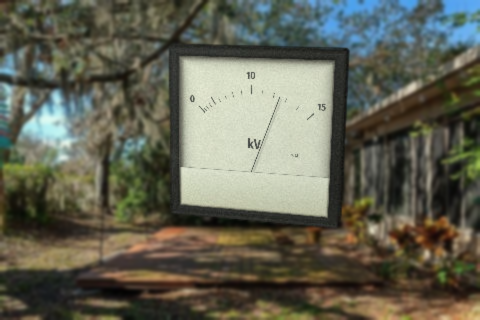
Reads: 12.5kV
